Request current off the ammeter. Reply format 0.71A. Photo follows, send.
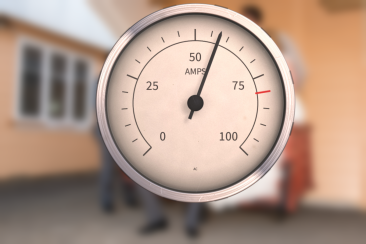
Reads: 57.5A
